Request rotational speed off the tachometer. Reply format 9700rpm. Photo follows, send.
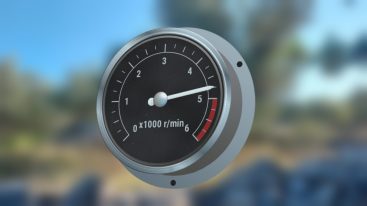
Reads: 4750rpm
